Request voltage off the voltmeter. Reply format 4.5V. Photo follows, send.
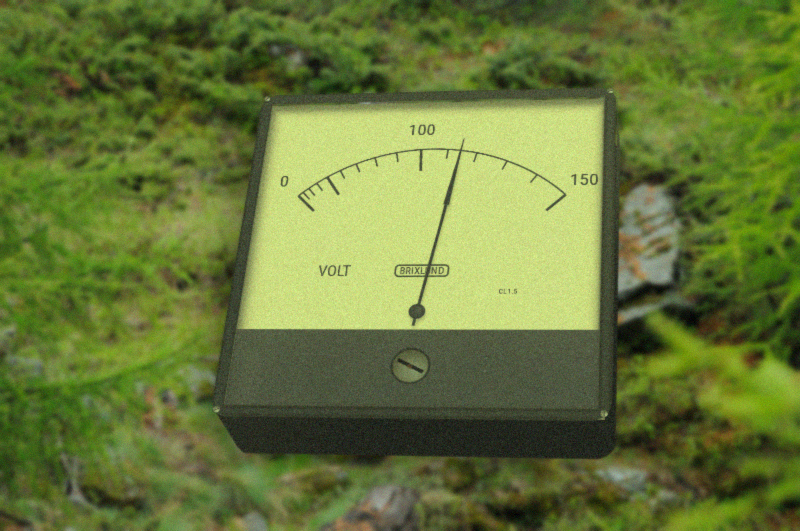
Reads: 115V
